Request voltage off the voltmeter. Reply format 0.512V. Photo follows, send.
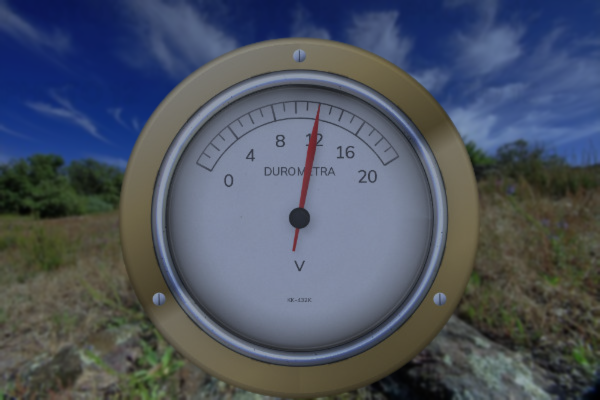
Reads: 12V
